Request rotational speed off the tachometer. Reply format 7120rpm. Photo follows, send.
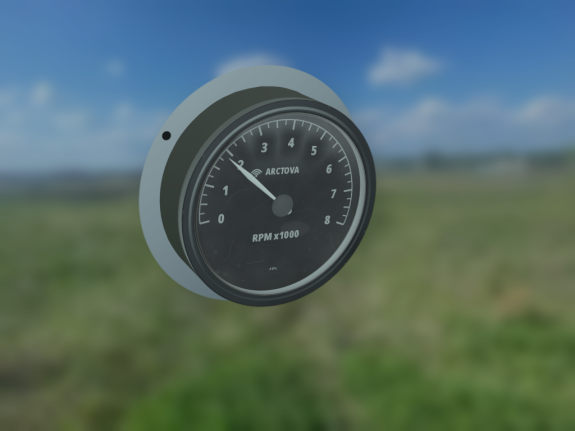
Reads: 1875rpm
